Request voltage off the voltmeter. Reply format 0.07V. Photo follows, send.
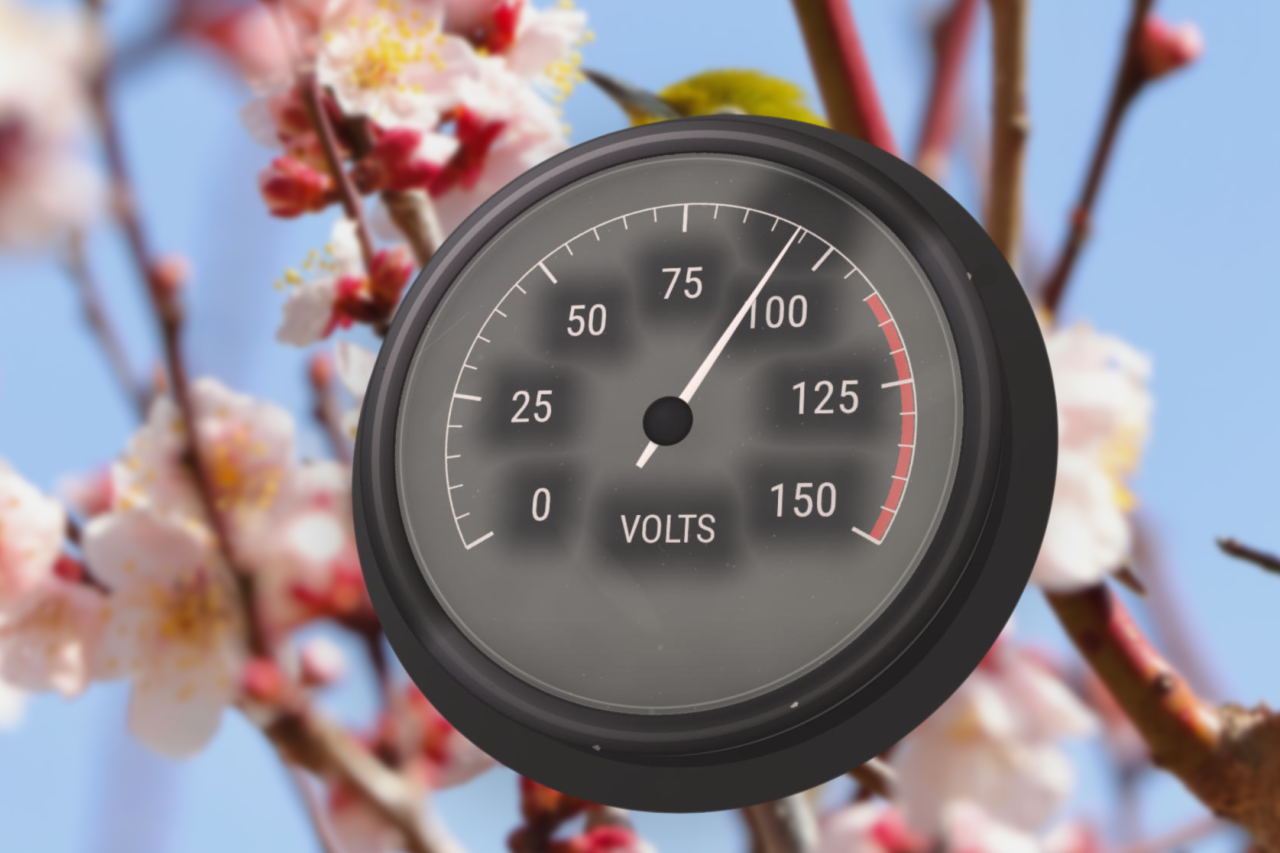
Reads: 95V
